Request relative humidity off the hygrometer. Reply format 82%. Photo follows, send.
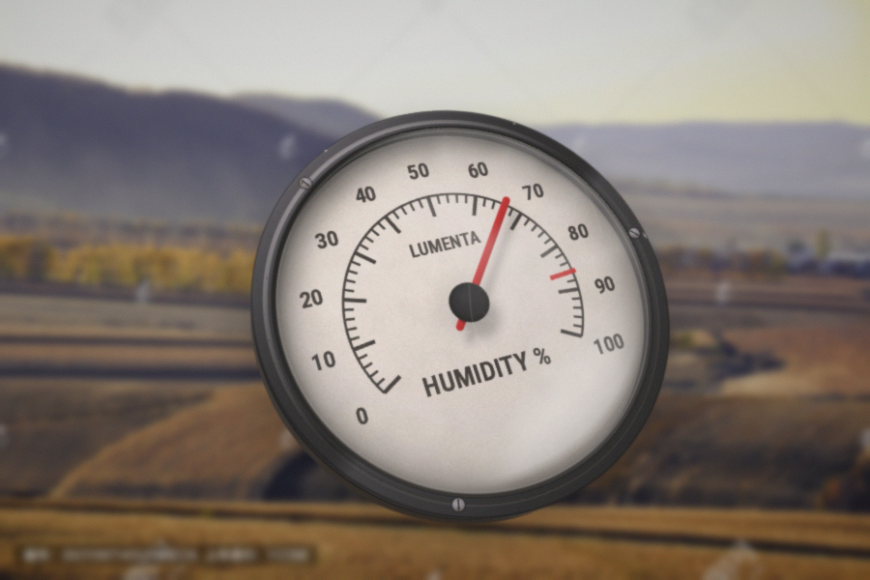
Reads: 66%
